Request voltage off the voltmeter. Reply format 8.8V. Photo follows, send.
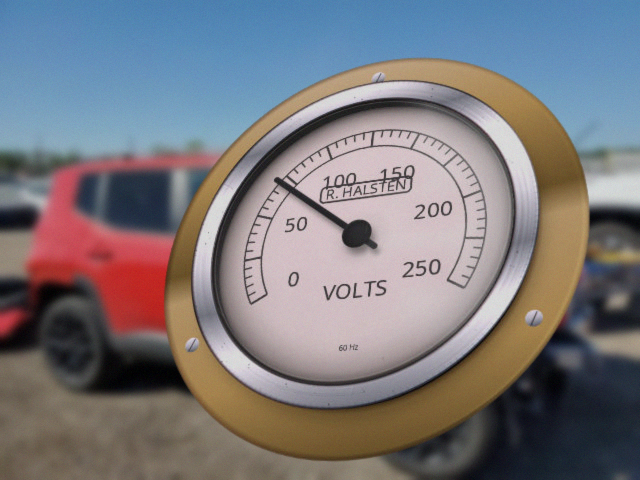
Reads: 70V
